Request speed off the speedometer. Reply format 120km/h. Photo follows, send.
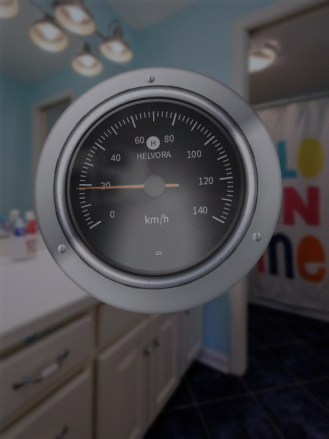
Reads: 18km/h
